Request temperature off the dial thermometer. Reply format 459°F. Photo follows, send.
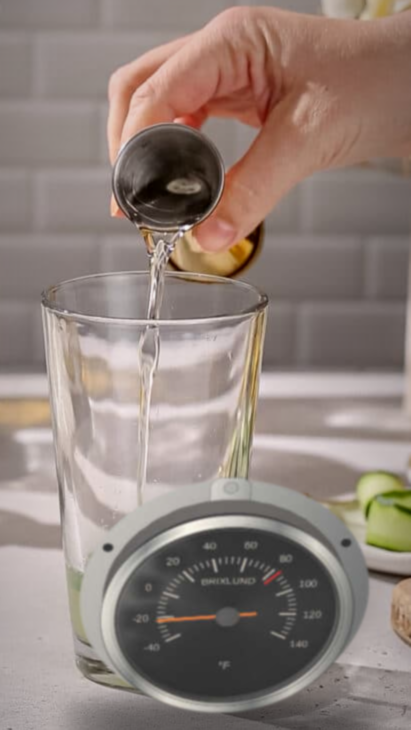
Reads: -20°F
